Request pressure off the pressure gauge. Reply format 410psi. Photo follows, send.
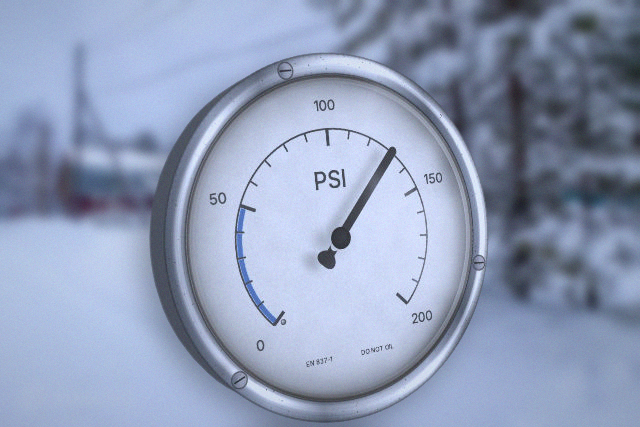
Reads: 130psi
